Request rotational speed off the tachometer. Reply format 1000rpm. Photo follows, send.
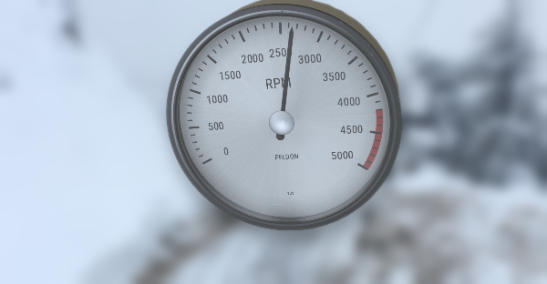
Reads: 2650rpm
